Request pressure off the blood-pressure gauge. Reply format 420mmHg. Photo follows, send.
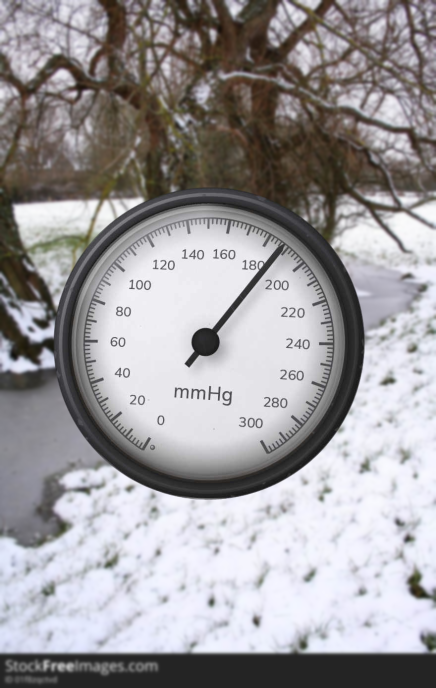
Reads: 188mmHg
